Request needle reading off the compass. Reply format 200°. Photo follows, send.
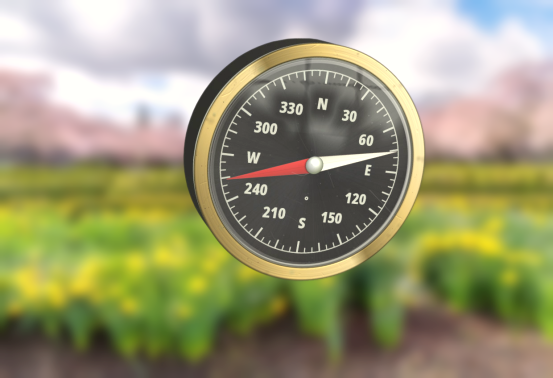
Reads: 255°
